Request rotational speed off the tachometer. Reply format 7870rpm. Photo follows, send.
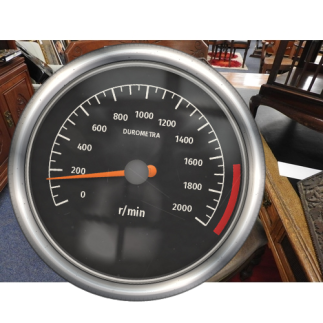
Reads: 150rpm
